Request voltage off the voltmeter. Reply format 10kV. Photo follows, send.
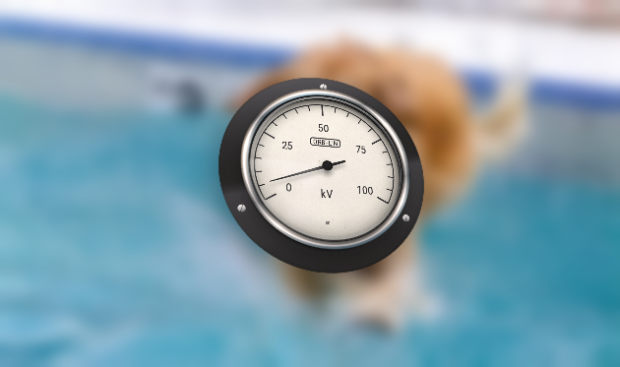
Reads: 5kV
